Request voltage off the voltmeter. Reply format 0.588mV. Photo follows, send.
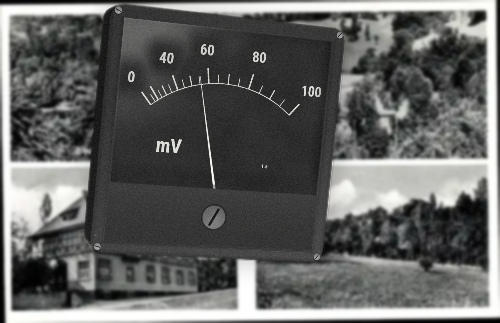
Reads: 55mV
